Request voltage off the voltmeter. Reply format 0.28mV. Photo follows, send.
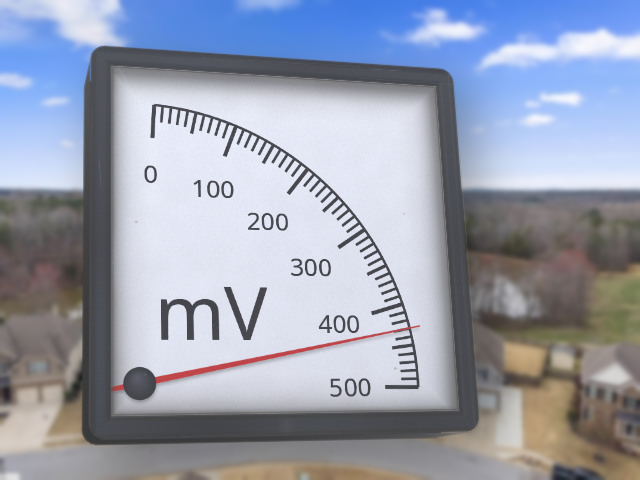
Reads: 430mV
